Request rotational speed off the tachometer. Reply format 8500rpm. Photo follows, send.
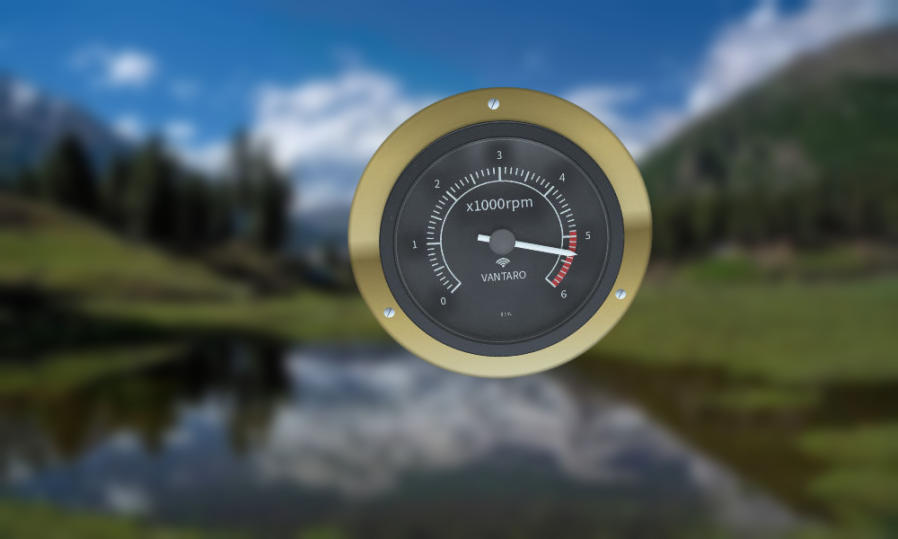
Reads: 5300rpm
